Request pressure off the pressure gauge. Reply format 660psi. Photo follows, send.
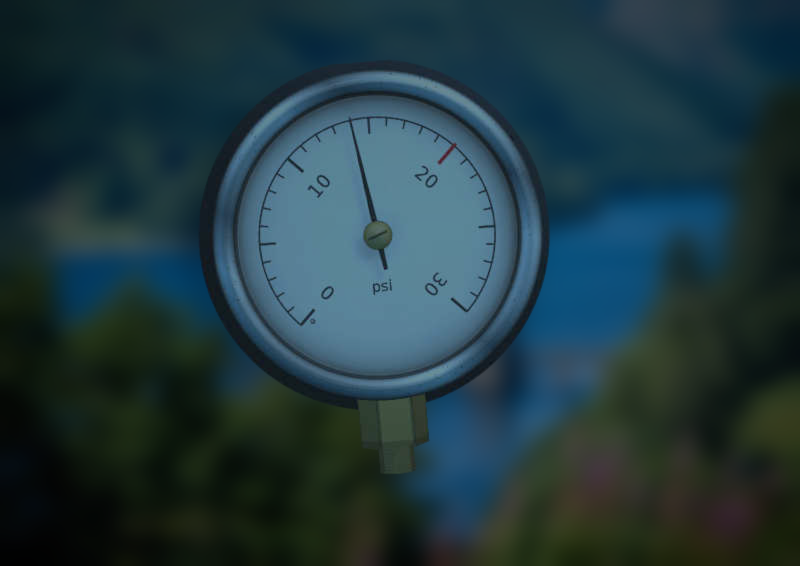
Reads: 14psi
